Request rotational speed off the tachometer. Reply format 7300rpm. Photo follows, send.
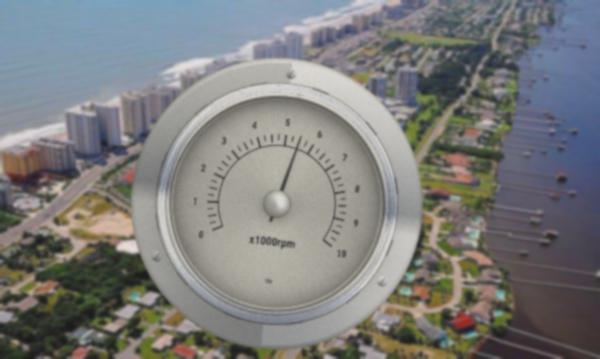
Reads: 5500rpm
